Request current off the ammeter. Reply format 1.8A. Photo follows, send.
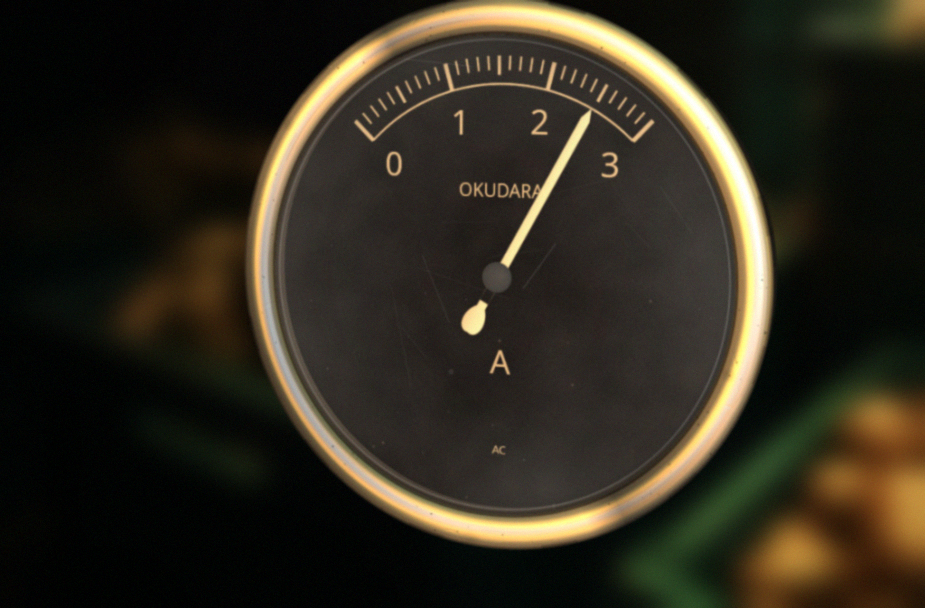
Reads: 2.5A
